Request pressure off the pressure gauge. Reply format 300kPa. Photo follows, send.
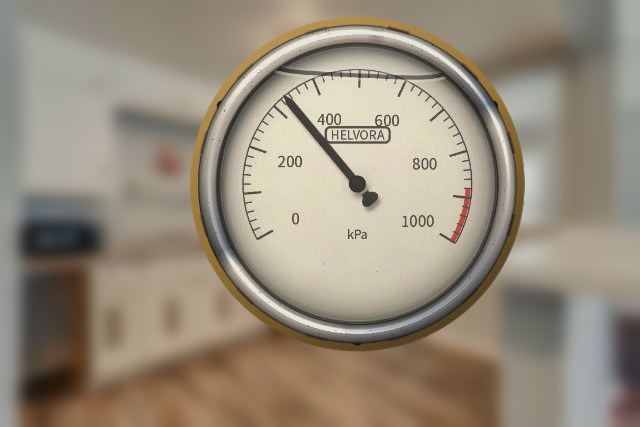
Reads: 330kPa
